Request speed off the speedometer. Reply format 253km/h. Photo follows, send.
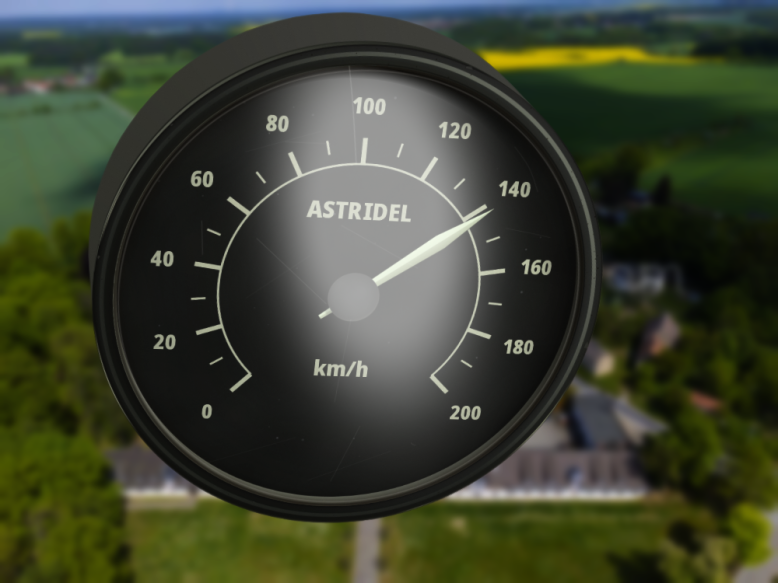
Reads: 140km/h
